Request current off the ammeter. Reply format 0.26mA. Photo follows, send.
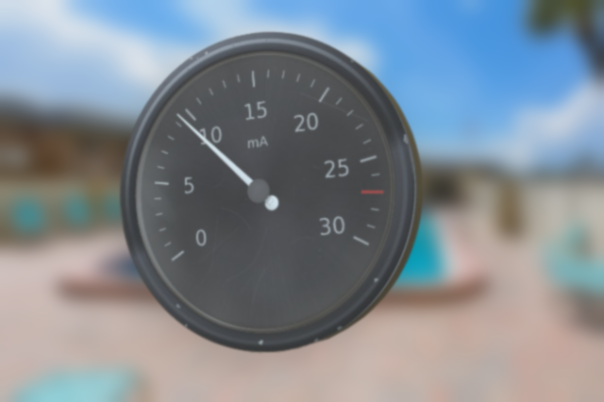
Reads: 9.5mA
